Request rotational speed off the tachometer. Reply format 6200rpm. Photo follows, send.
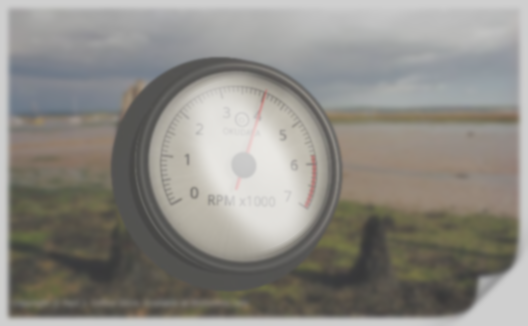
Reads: 4000rpm
